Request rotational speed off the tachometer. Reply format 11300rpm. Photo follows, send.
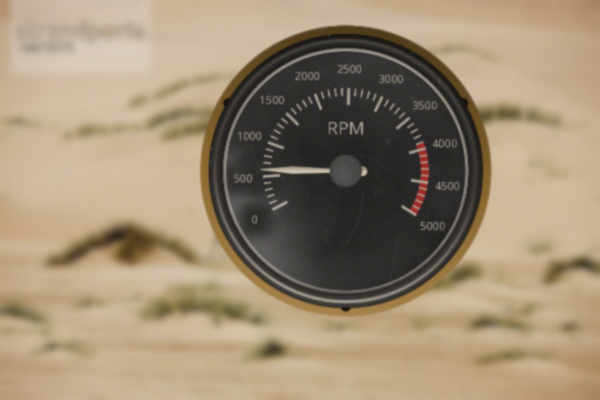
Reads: 600rpm
